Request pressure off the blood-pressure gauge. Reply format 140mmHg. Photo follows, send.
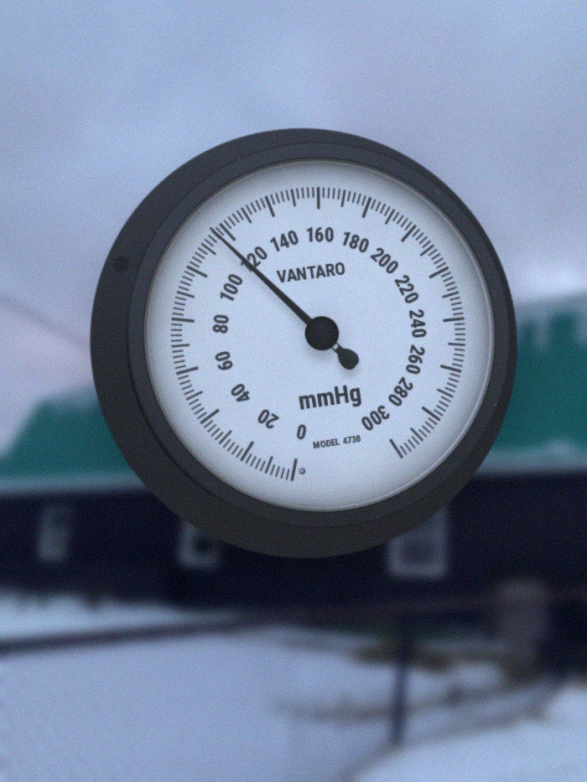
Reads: 116mmHg
